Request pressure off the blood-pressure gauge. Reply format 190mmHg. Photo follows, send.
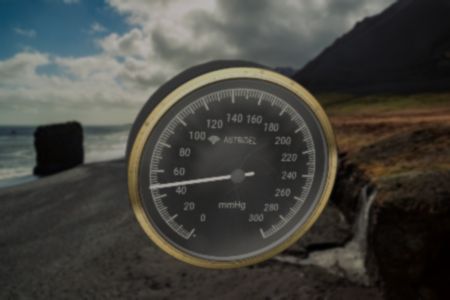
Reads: 50mmHg
